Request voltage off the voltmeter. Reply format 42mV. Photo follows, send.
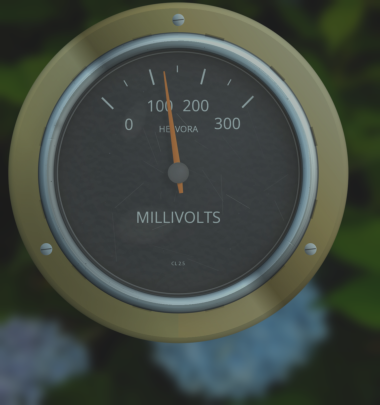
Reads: 125mV
